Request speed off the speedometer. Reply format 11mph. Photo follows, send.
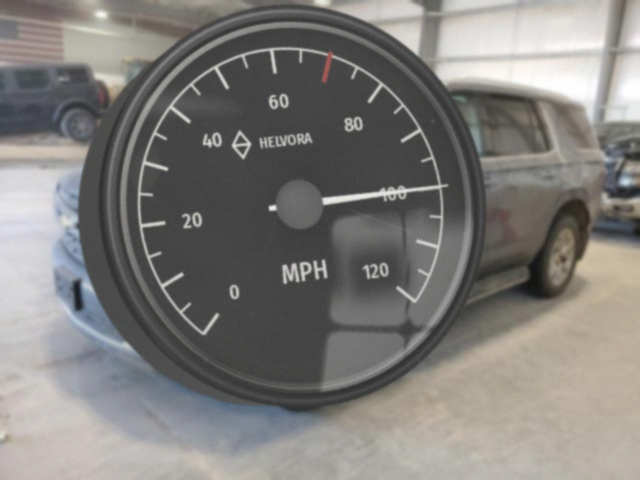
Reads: 100mph
